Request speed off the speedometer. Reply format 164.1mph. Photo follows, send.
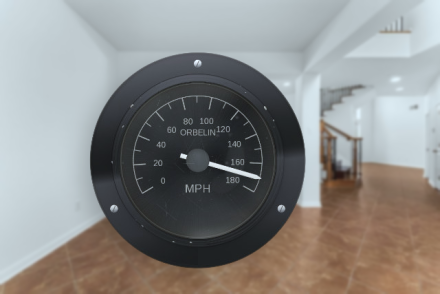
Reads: 170mph
